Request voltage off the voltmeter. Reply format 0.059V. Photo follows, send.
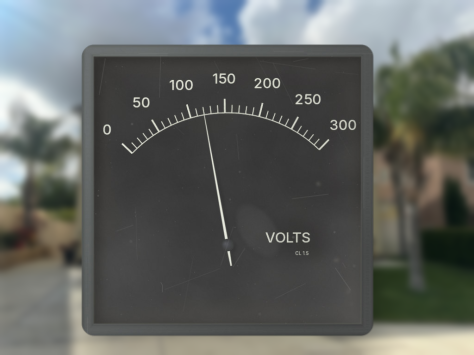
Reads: 120V
